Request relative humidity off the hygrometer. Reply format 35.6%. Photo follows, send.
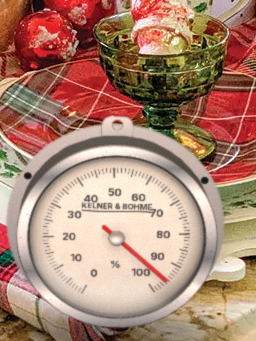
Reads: 95%
